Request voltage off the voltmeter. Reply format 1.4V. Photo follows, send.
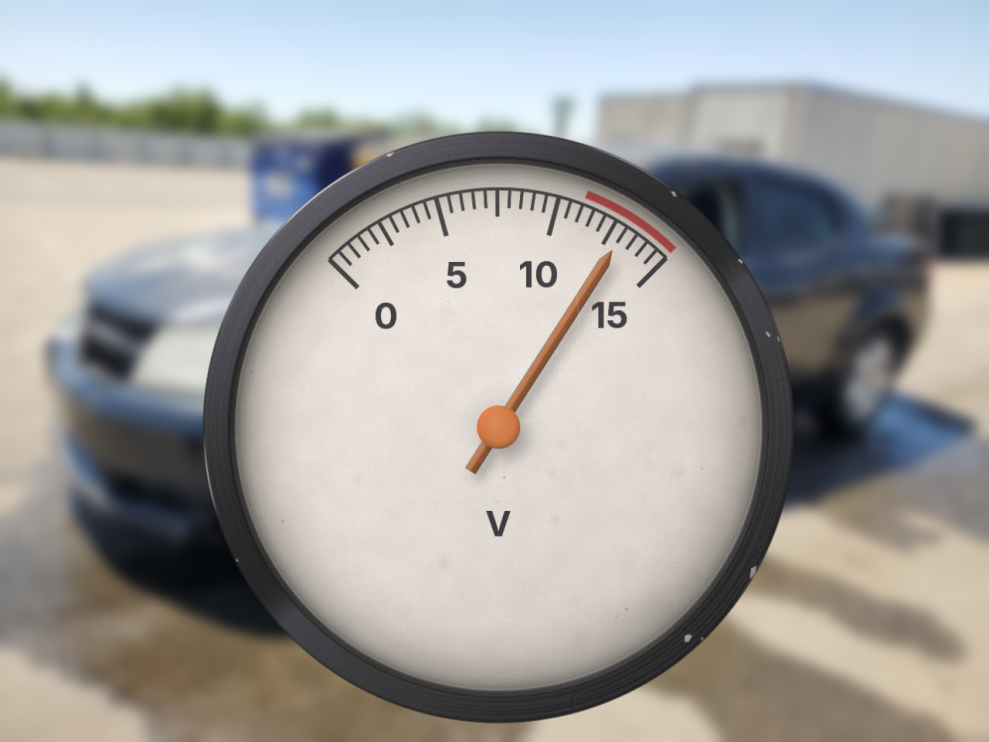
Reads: 13V
